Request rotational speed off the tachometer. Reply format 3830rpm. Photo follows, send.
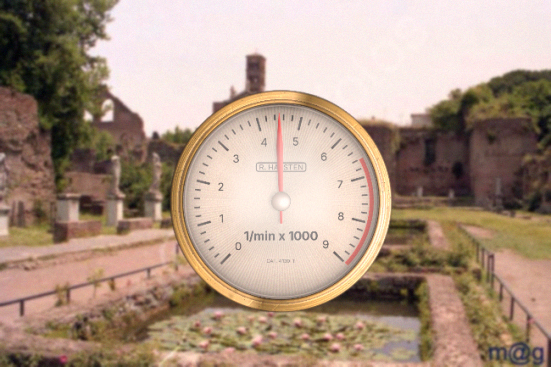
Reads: 4500rpm
